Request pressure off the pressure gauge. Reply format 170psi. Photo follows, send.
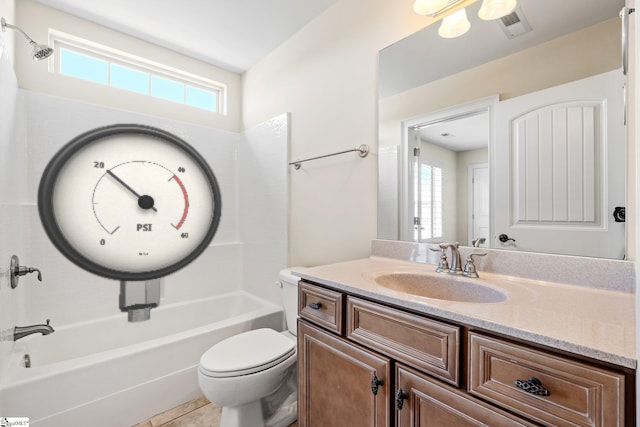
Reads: 20psi
